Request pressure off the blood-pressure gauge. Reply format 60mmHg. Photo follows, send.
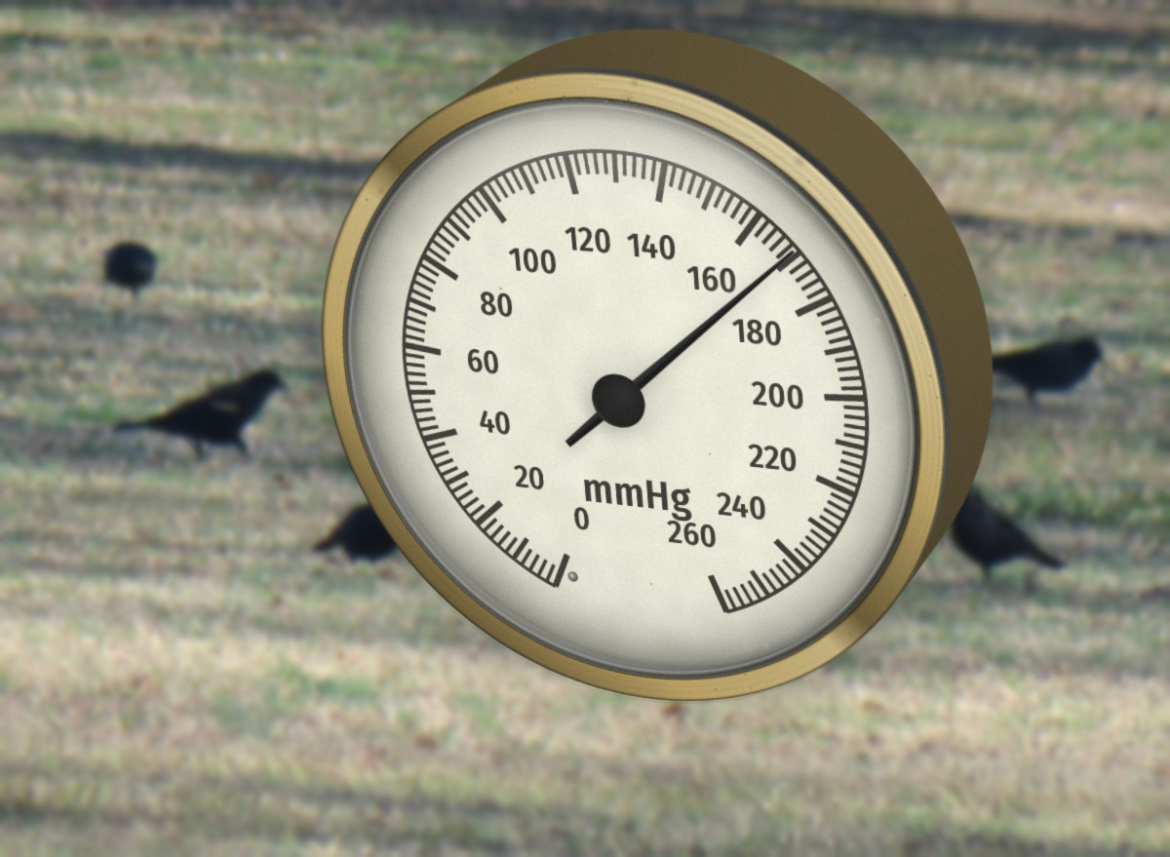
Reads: 169mmHg
